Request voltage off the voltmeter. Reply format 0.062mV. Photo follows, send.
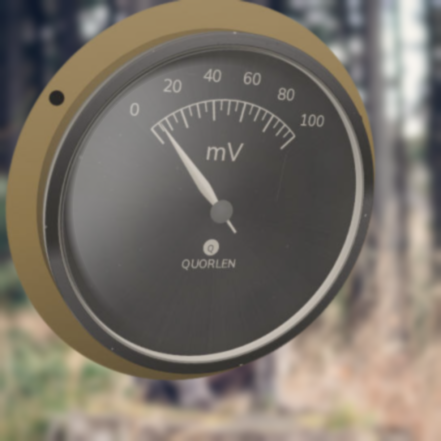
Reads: 5mV
